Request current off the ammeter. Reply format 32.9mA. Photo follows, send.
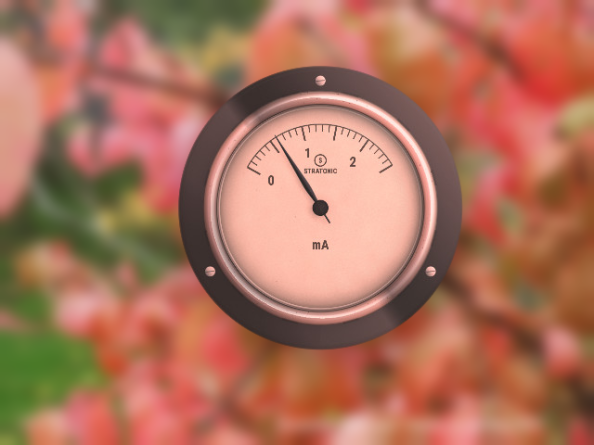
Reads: 0.6mA
